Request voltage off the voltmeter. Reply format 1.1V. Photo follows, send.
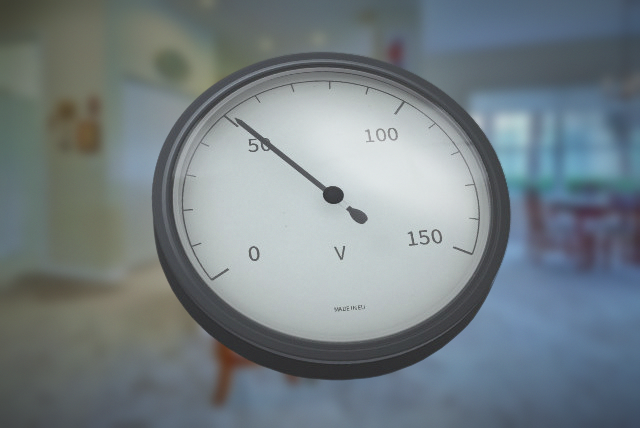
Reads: 50V
